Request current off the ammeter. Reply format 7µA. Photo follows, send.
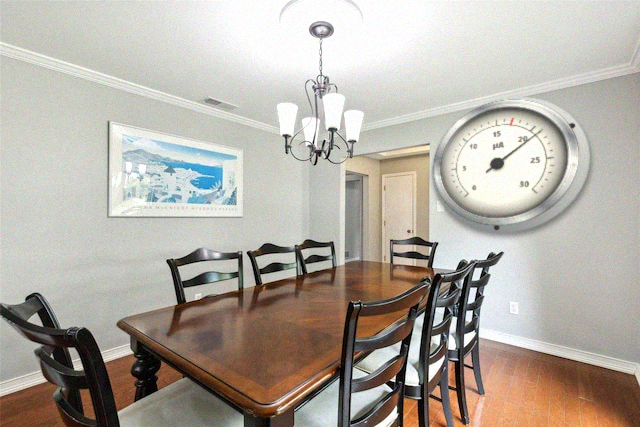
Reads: 21µA
